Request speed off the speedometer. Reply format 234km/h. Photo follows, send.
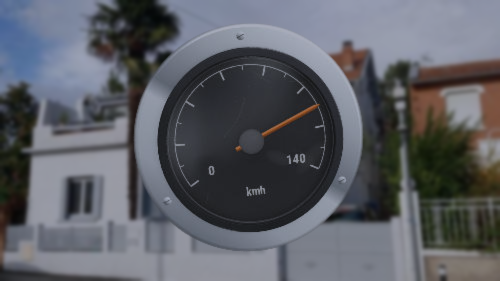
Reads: 110km/h
